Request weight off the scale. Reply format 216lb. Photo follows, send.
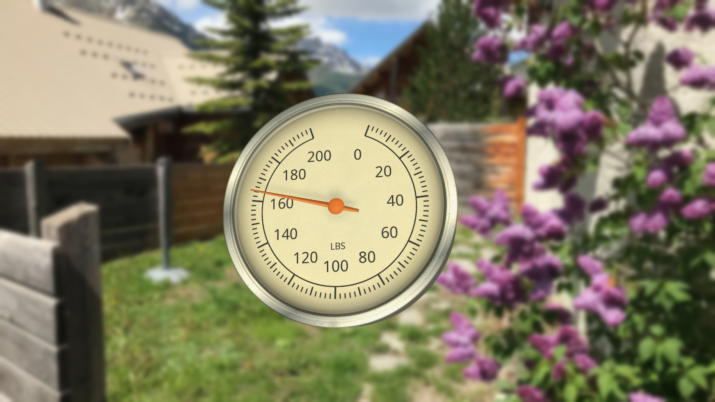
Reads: 164lb
